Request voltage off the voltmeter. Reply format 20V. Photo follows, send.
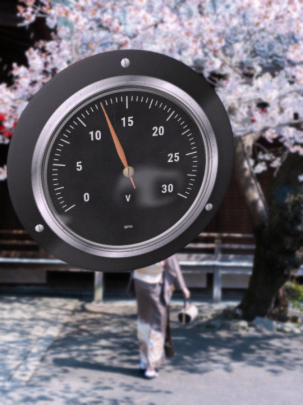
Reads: 12.5V
